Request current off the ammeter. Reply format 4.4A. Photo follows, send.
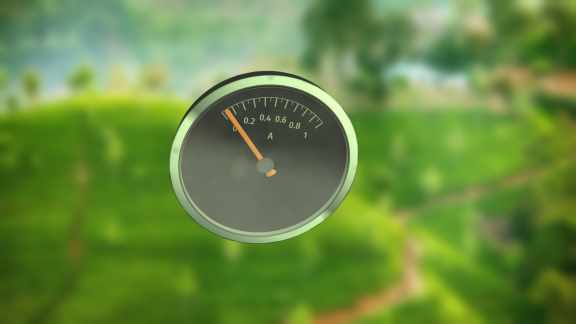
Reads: 0.05A
